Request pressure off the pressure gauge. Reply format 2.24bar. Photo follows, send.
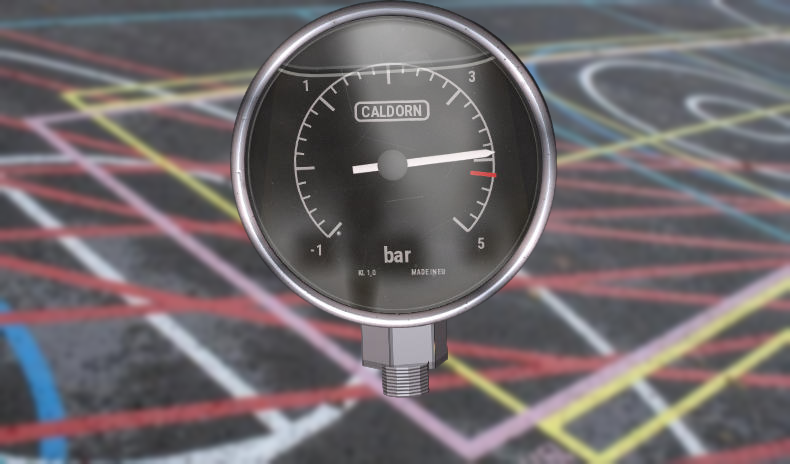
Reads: 3.9bar
